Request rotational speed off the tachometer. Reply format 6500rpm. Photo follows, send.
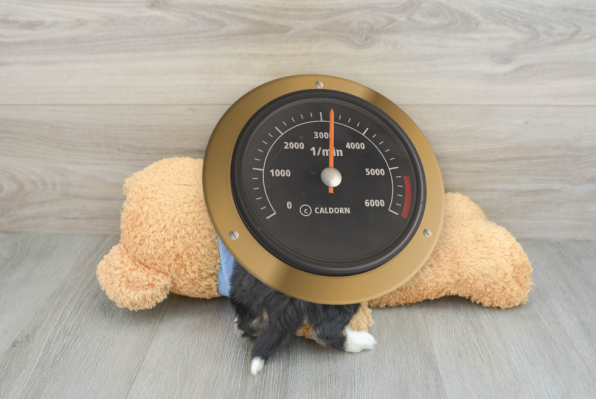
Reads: 3200rpm
